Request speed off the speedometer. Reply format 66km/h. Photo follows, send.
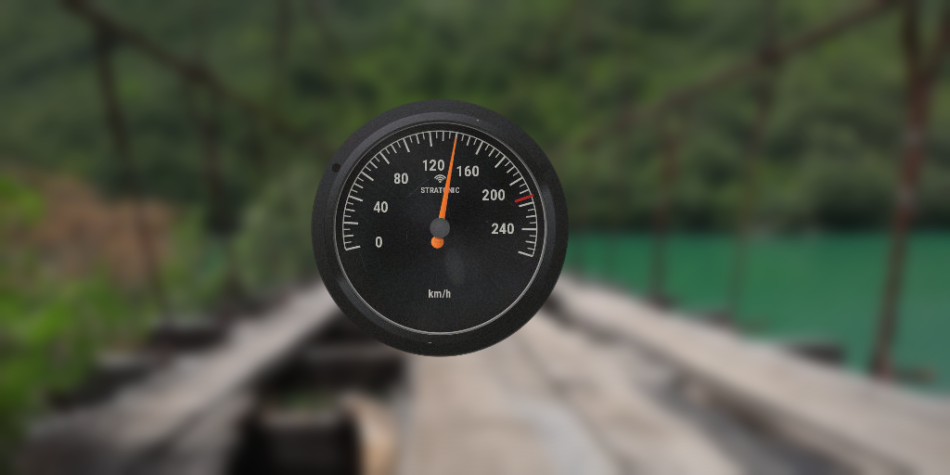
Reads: 140km/h
